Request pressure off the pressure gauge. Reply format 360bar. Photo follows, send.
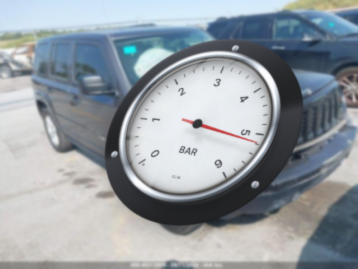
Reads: 5.2bar
